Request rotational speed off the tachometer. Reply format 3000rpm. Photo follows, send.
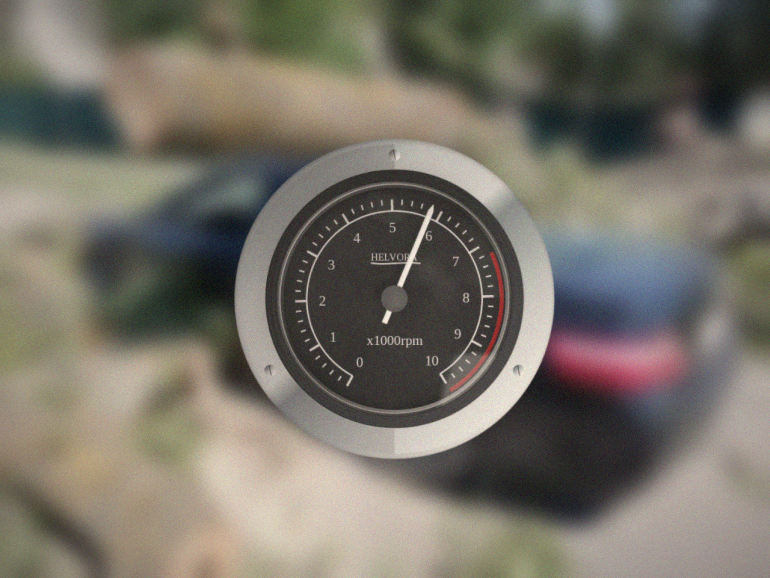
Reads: 5800rpm
